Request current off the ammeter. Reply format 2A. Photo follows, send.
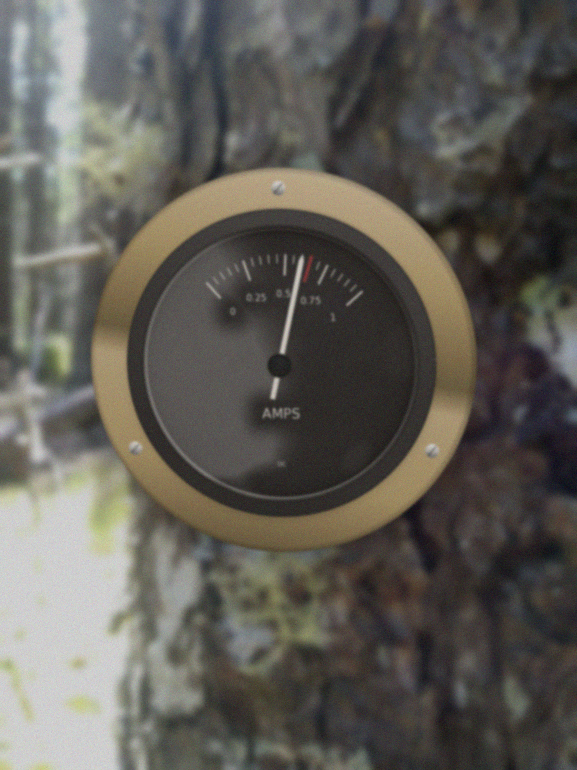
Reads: 0.6A
